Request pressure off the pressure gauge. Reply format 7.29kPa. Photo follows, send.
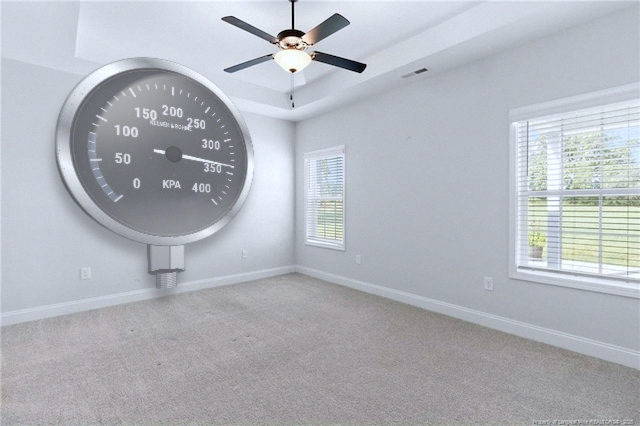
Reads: 340kPa
